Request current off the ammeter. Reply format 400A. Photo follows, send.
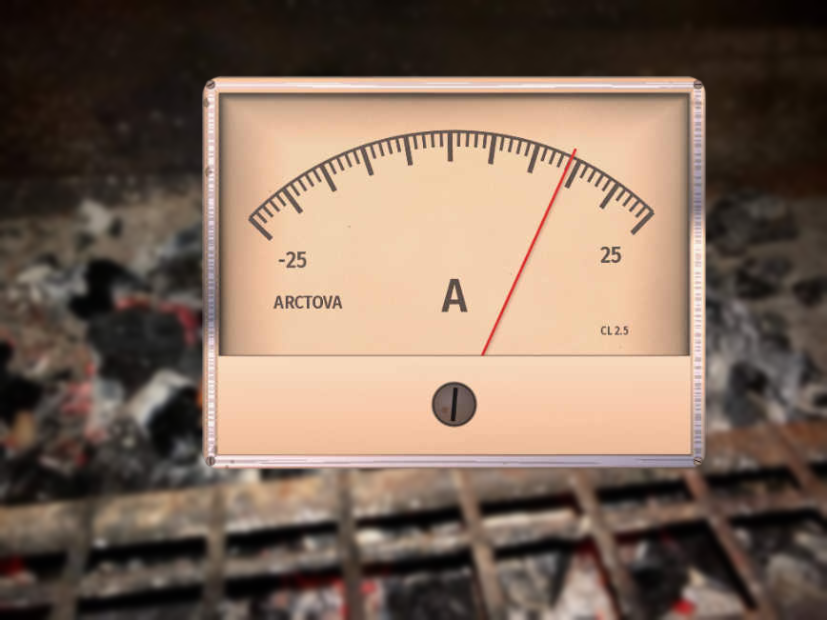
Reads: 14A
